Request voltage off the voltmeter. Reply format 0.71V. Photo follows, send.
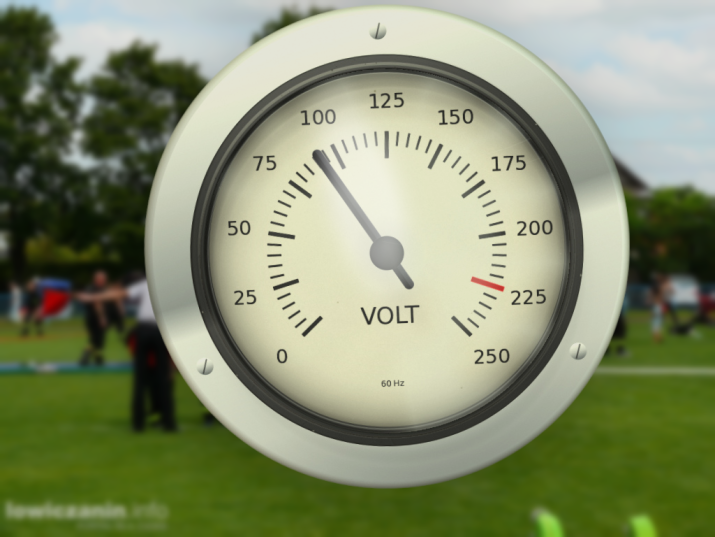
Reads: 92.5V
